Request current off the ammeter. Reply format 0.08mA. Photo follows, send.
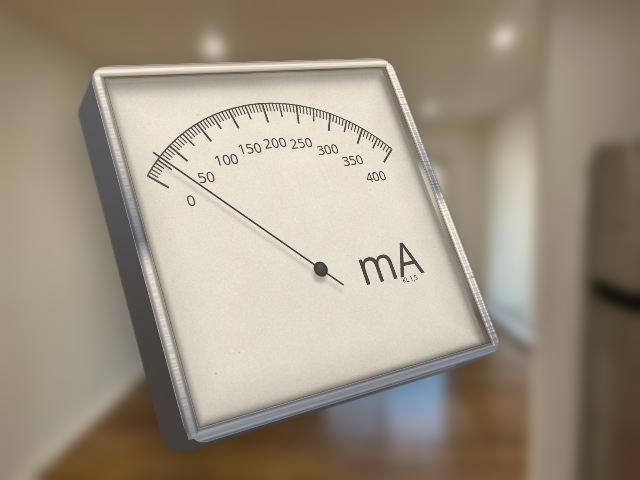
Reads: 25mA
